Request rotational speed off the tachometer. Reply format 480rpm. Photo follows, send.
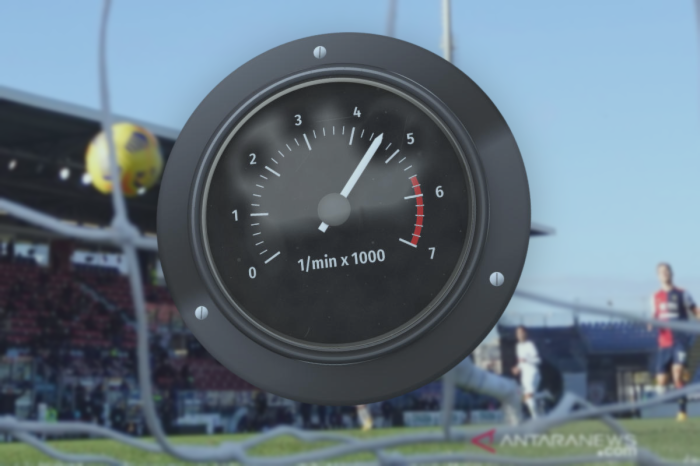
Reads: 4600rpm
